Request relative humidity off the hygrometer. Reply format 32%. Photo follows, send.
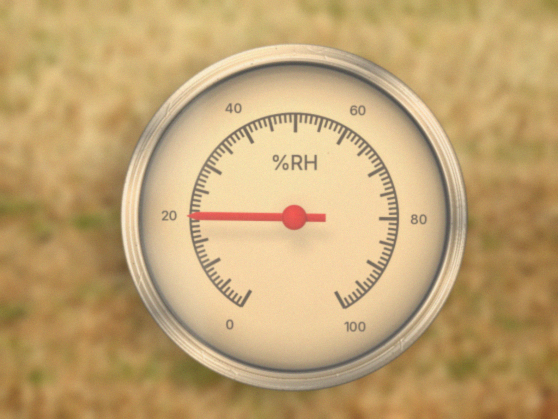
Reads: 20%
